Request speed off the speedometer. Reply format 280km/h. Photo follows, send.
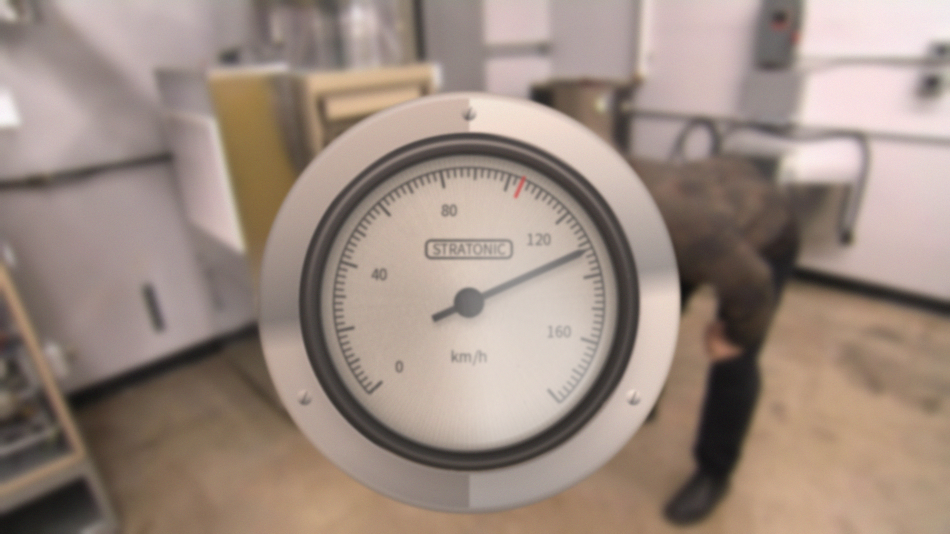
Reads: 132km/h
